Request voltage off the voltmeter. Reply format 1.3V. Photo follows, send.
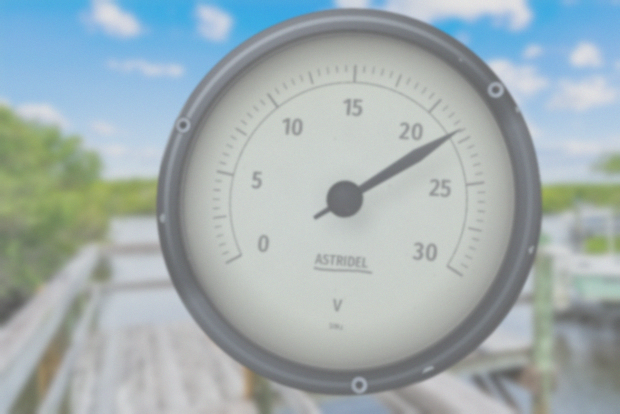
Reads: 22V
